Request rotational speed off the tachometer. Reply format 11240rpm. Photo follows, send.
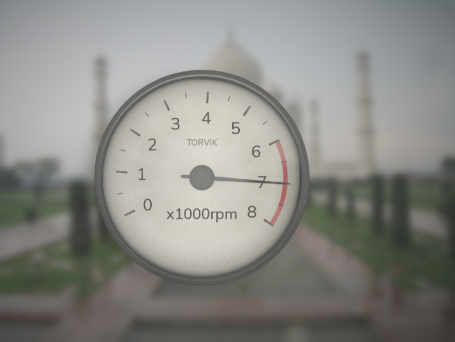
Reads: 7000rpm
